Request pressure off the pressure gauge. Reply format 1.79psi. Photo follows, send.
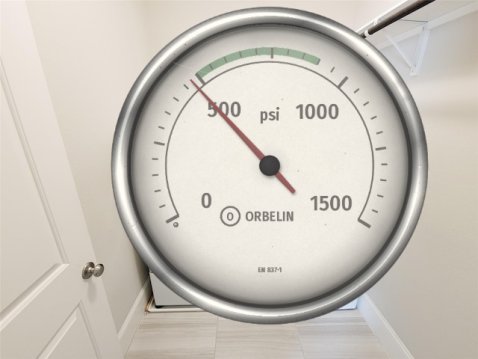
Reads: 475psi
